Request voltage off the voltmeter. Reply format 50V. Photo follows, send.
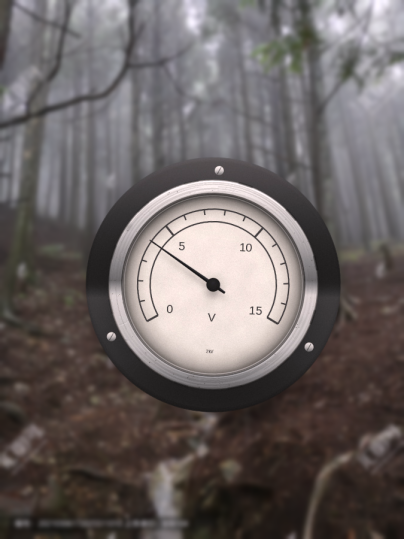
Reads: 4V
